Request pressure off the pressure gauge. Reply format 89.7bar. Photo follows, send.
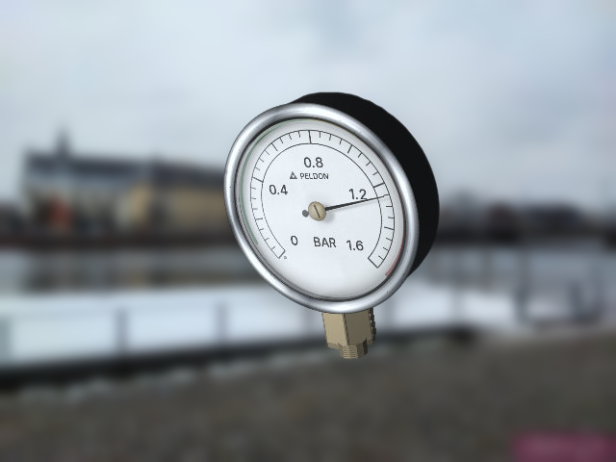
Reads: 1.25bar
